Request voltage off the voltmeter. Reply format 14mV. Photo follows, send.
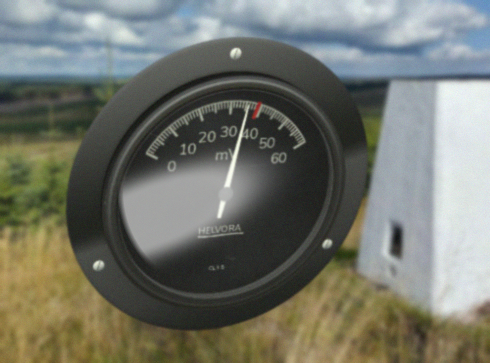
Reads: 35mV
